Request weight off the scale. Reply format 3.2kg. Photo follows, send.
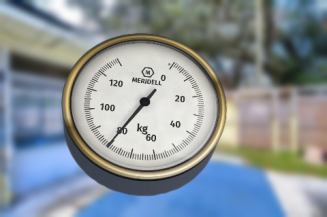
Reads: 80kg
